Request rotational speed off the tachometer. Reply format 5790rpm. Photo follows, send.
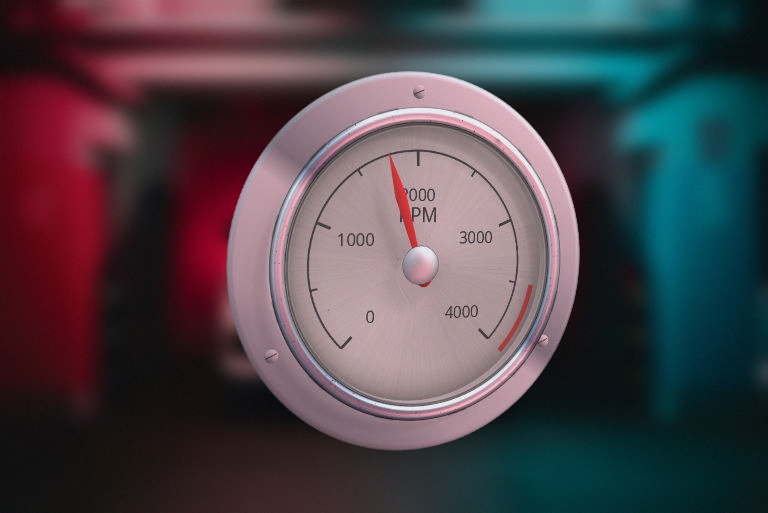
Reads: 1750rpm
